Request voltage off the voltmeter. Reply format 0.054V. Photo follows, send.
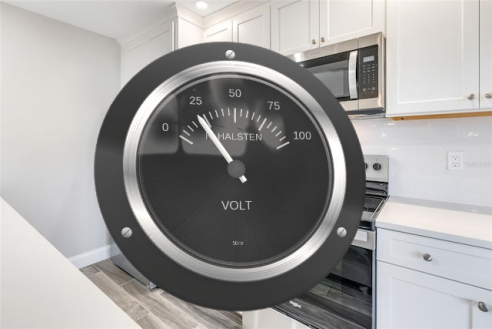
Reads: 20V
